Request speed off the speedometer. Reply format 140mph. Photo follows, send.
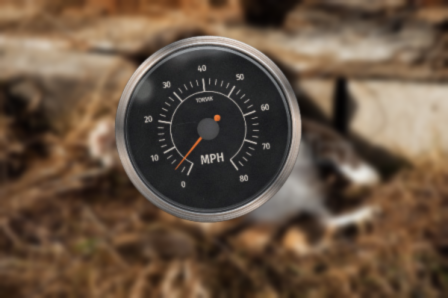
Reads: 4mph
